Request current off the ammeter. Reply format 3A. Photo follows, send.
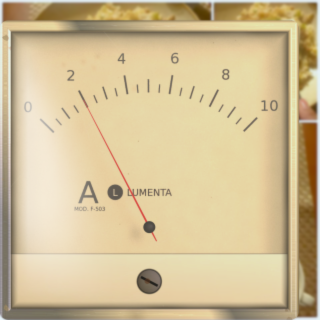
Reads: 2A
